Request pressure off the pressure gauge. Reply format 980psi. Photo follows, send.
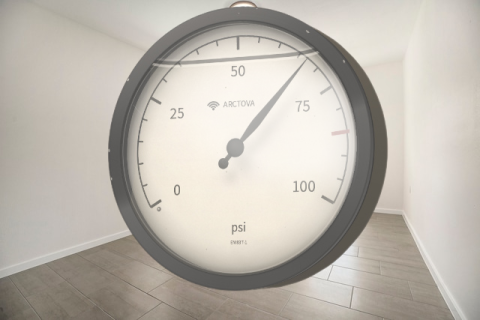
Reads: 67.5psi
